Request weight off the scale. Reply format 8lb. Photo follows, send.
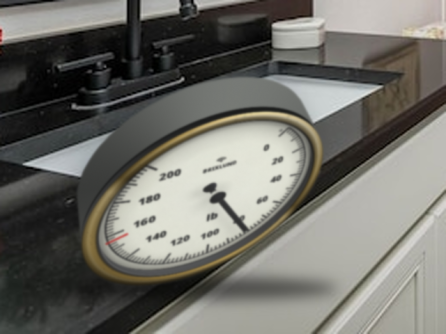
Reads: 80lb
